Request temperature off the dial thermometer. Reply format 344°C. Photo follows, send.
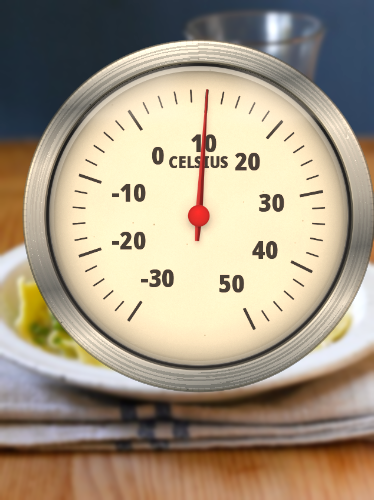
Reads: 10°C
